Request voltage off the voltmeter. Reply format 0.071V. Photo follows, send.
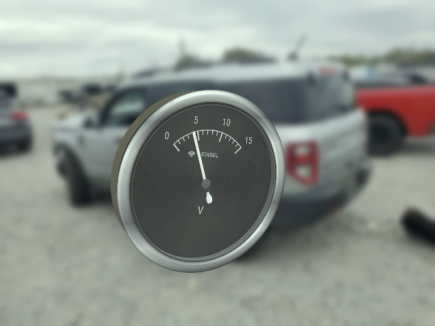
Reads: 4V
